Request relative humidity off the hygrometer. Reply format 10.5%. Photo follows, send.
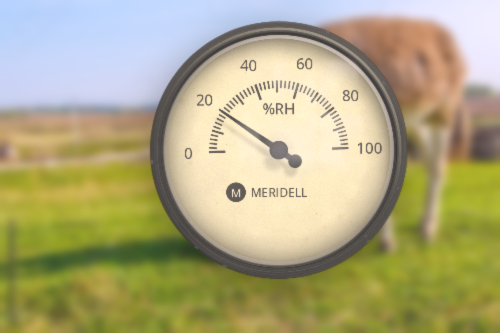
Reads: 20%
